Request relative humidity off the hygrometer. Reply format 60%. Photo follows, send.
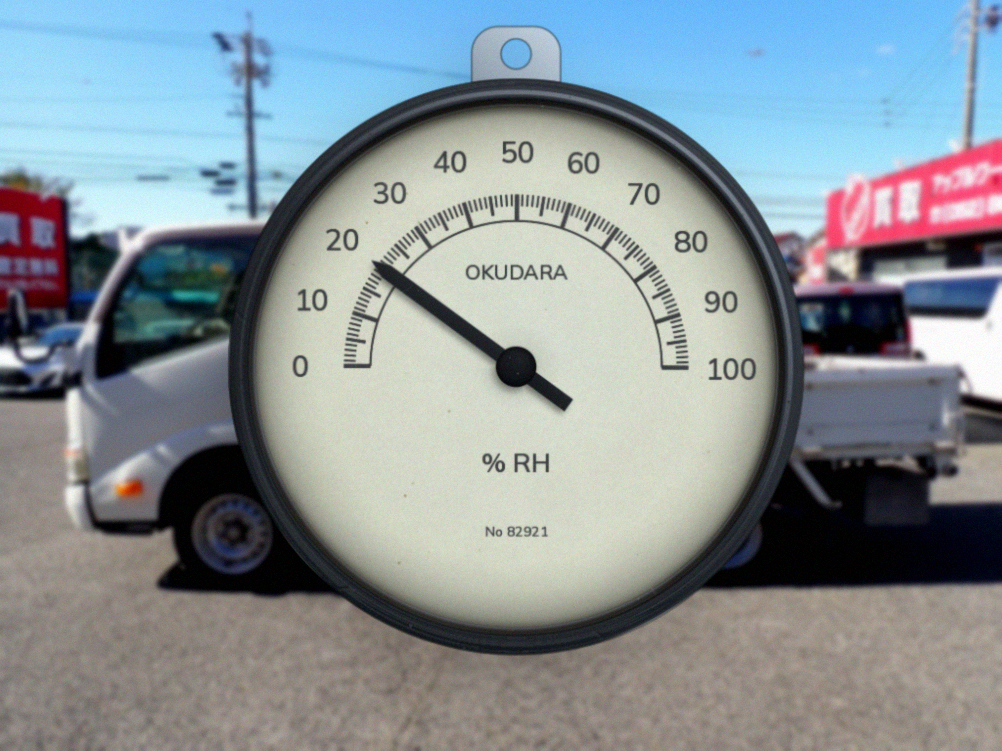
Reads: 20%
